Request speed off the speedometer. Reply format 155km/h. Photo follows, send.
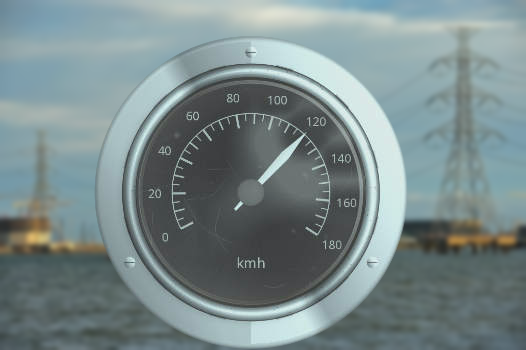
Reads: 120km/h
